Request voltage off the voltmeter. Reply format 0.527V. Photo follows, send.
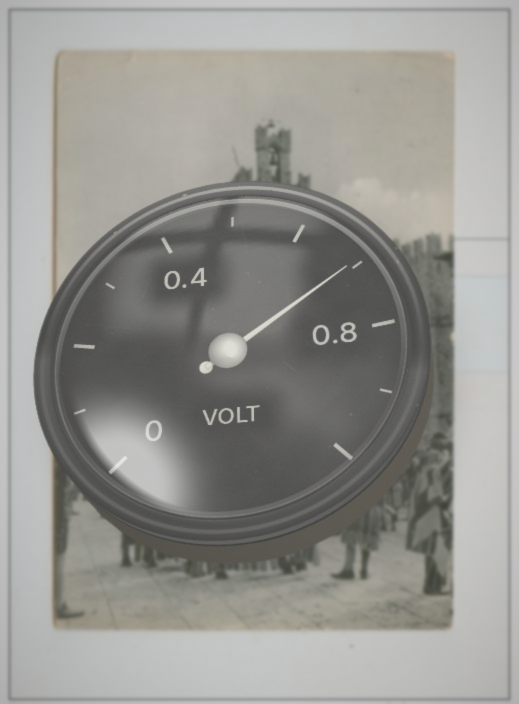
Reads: 0.7V
